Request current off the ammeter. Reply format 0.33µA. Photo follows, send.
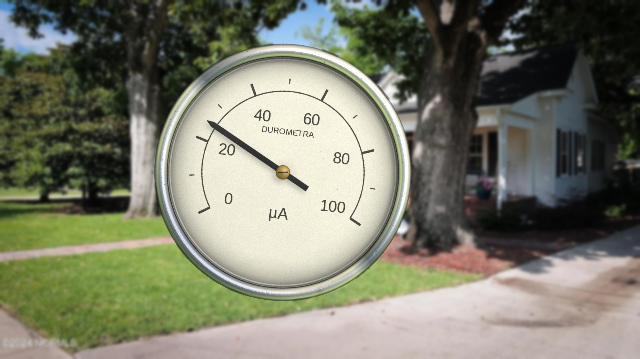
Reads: 25µA
